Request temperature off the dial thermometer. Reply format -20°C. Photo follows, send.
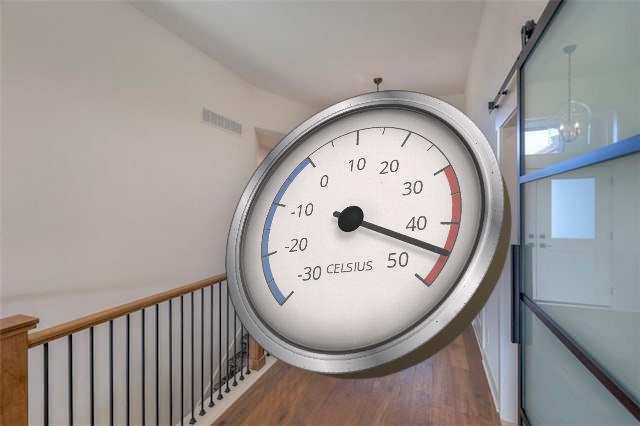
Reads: 45°C
